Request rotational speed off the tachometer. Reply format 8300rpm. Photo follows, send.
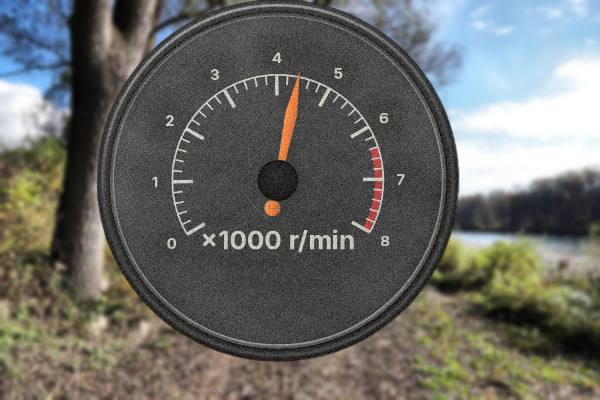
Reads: 4400rpm
